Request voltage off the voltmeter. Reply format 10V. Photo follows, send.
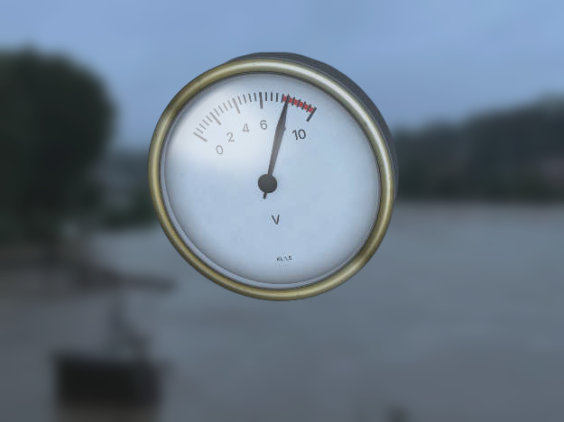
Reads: 8V
